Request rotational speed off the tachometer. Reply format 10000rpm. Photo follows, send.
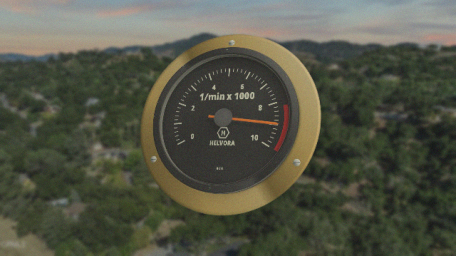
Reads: 9000rpm
